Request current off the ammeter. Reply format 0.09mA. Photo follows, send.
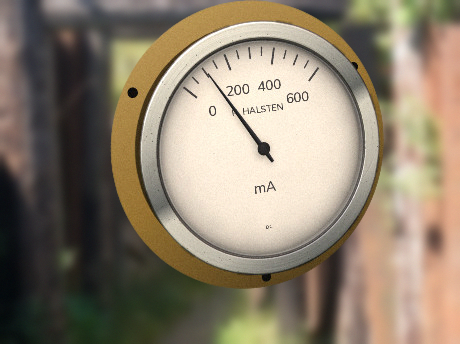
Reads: 100mA
